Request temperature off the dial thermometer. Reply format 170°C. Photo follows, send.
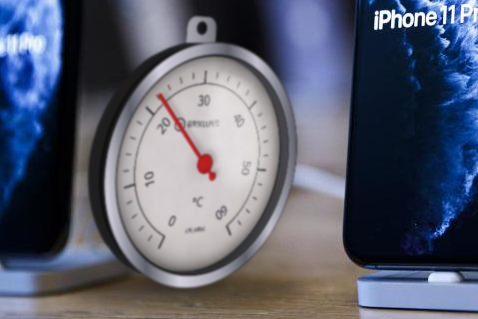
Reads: 22°C
